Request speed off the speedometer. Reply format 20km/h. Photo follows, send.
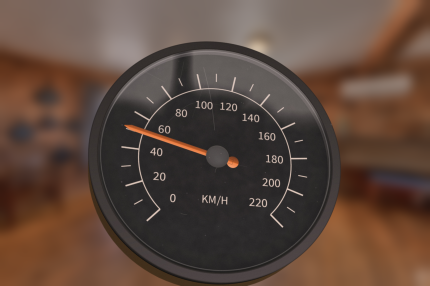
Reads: 50km/h
